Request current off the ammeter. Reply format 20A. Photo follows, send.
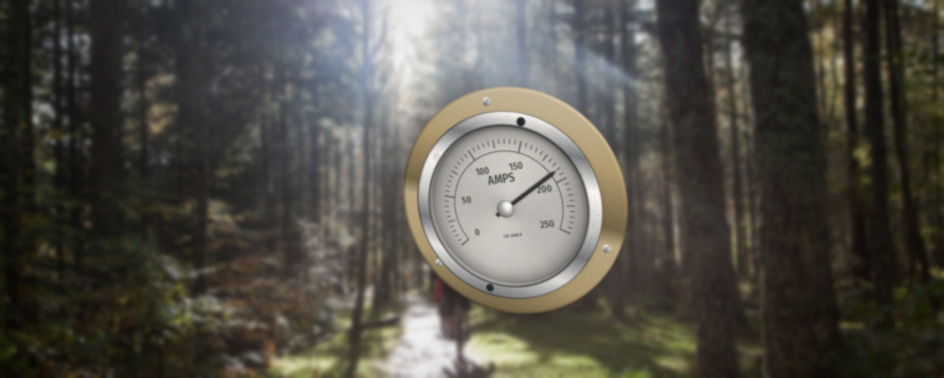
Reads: 190A
